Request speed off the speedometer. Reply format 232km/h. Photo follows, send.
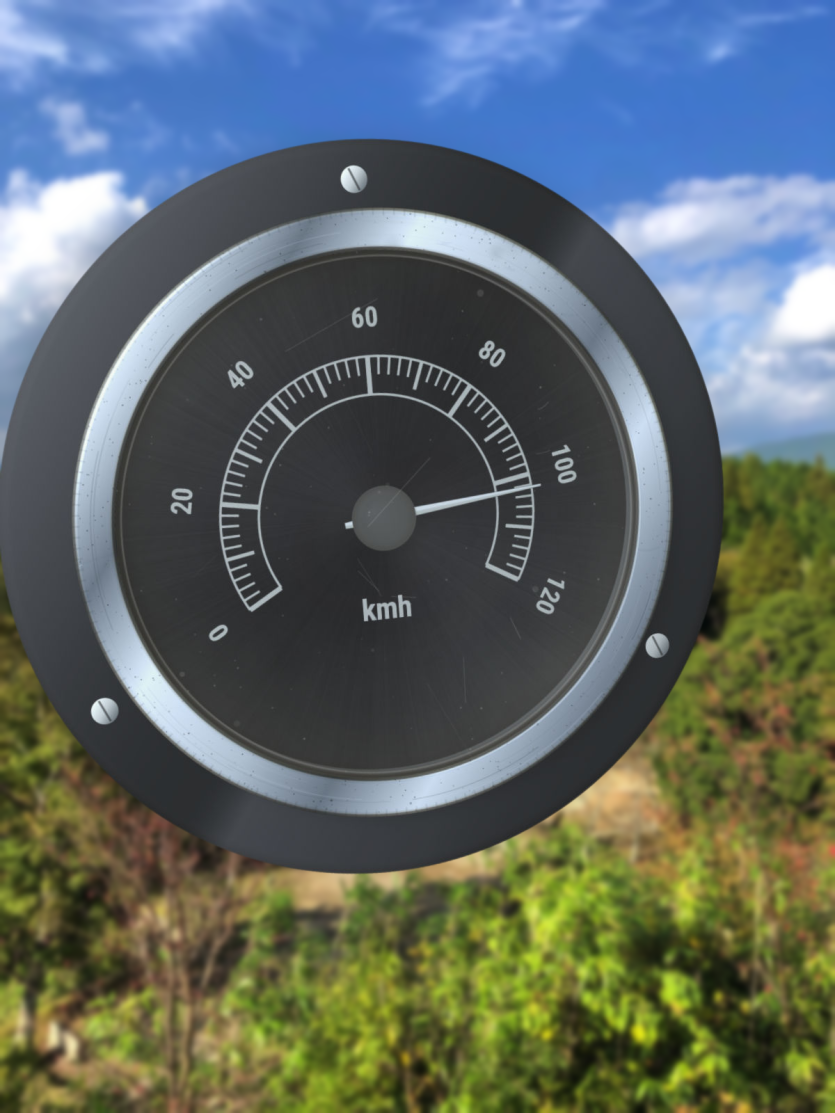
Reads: 102km/h
